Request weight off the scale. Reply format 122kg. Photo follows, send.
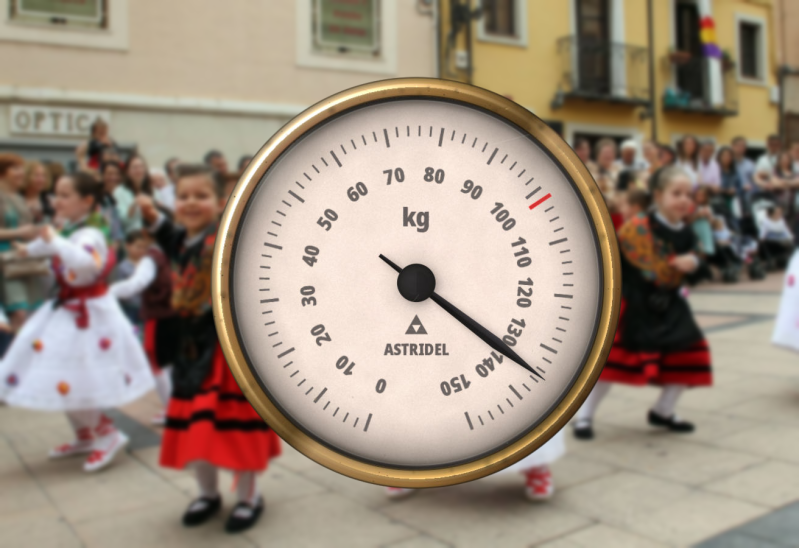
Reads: 135kg
